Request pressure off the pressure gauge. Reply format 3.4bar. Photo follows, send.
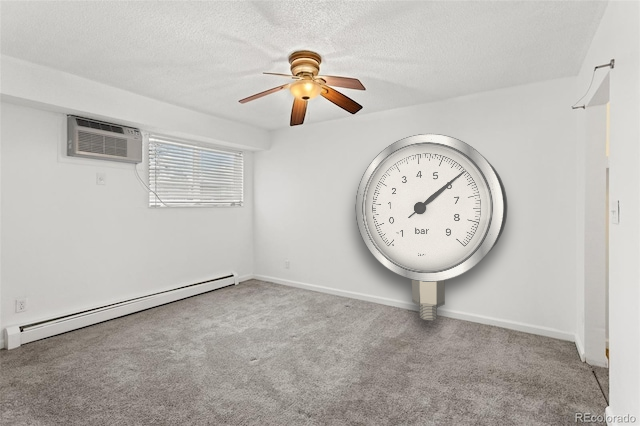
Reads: 6bar
